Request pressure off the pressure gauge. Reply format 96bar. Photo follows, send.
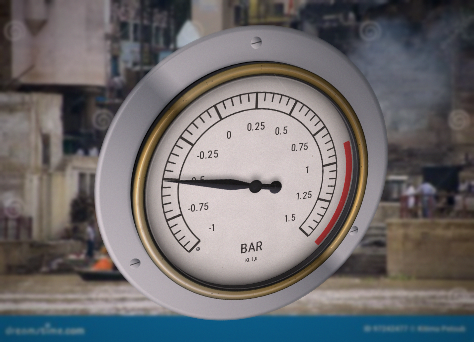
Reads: -0.5bar
